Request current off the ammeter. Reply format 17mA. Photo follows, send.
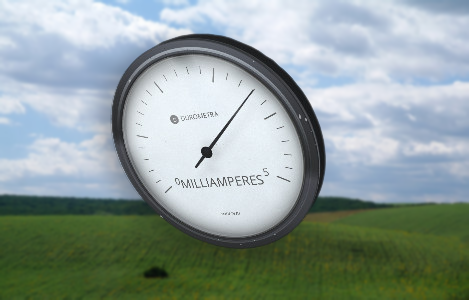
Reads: 3.6mA
